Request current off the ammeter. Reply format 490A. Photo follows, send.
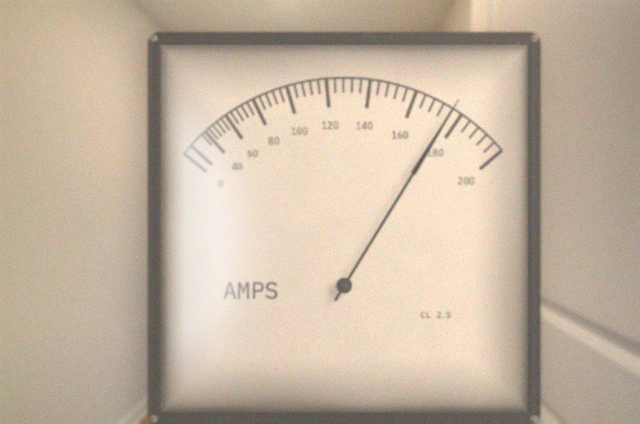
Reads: 176A
